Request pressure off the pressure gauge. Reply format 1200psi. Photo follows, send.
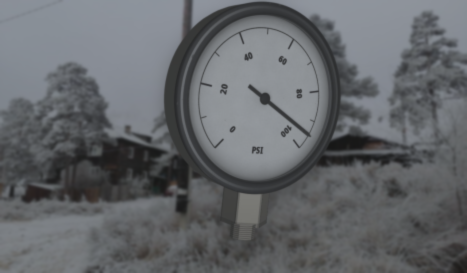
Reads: 95psi
